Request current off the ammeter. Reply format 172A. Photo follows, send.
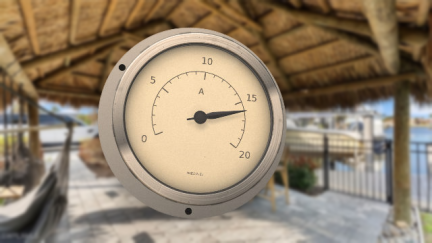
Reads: 16A
